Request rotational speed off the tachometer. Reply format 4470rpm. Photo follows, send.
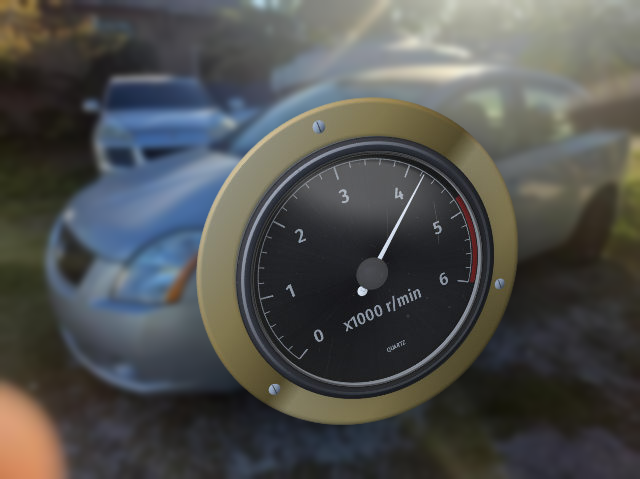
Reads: 4200rpm
